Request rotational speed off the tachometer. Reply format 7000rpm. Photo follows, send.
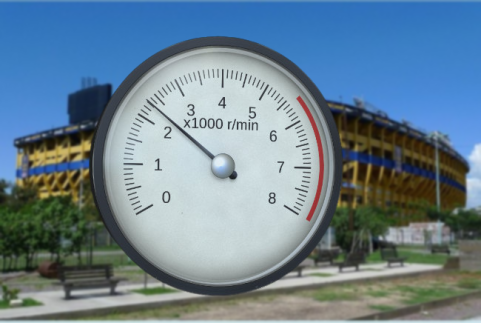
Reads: 2300rpm
